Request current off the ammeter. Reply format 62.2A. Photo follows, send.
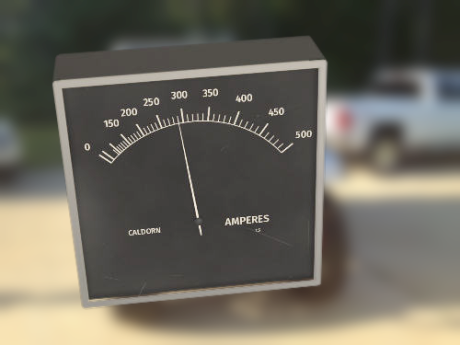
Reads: 290A
